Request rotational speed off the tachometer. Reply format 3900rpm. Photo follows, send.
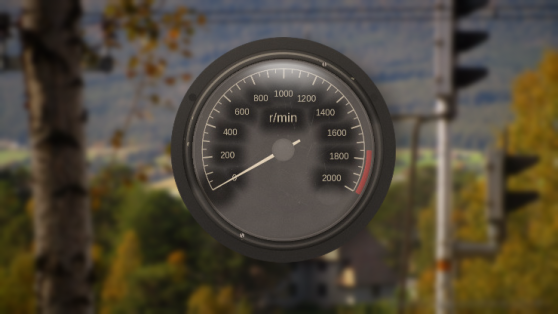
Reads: 0rpm
